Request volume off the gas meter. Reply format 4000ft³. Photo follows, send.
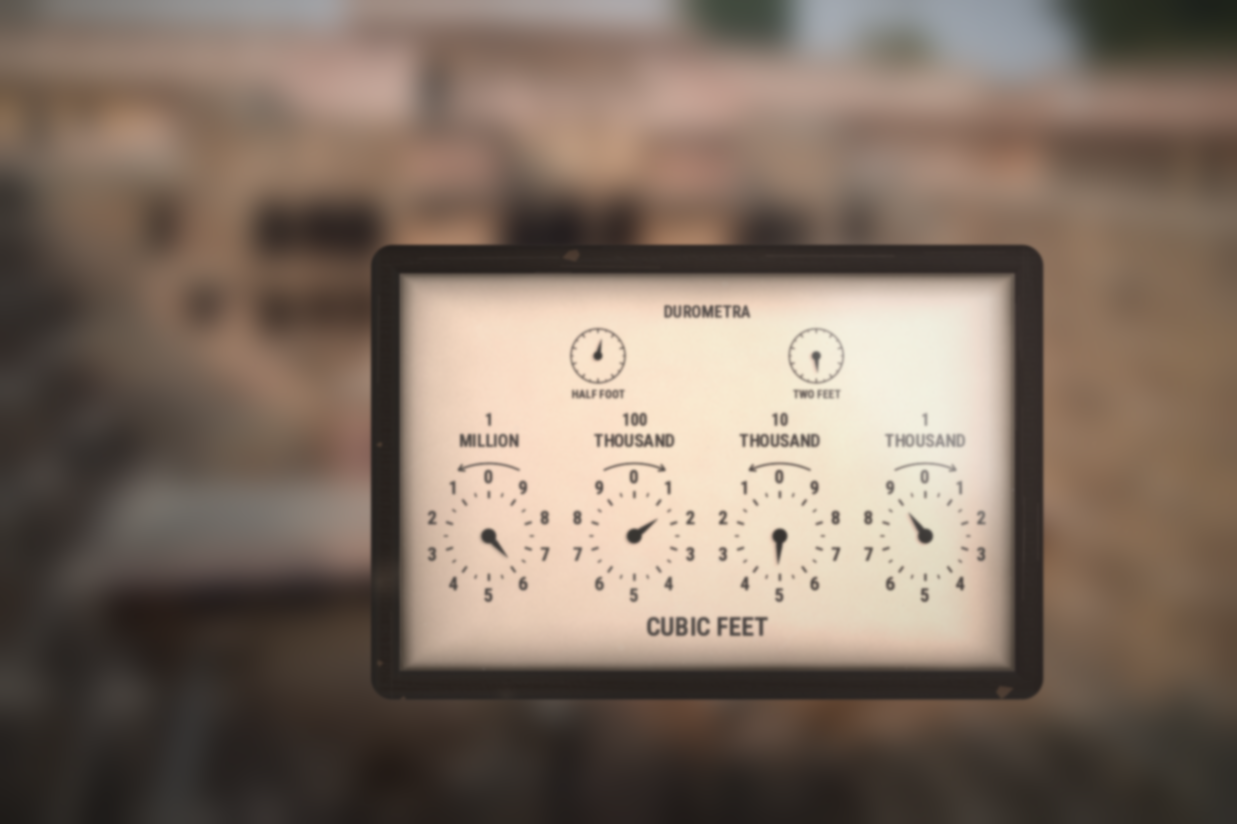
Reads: 614900ft³
